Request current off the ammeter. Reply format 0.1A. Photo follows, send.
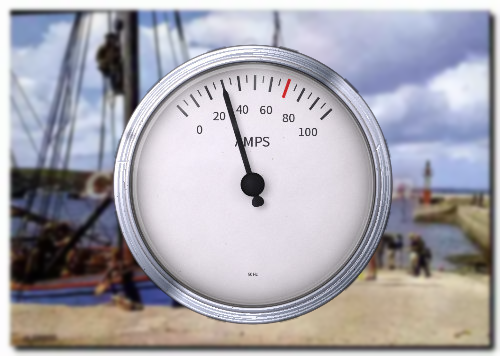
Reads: 30A
